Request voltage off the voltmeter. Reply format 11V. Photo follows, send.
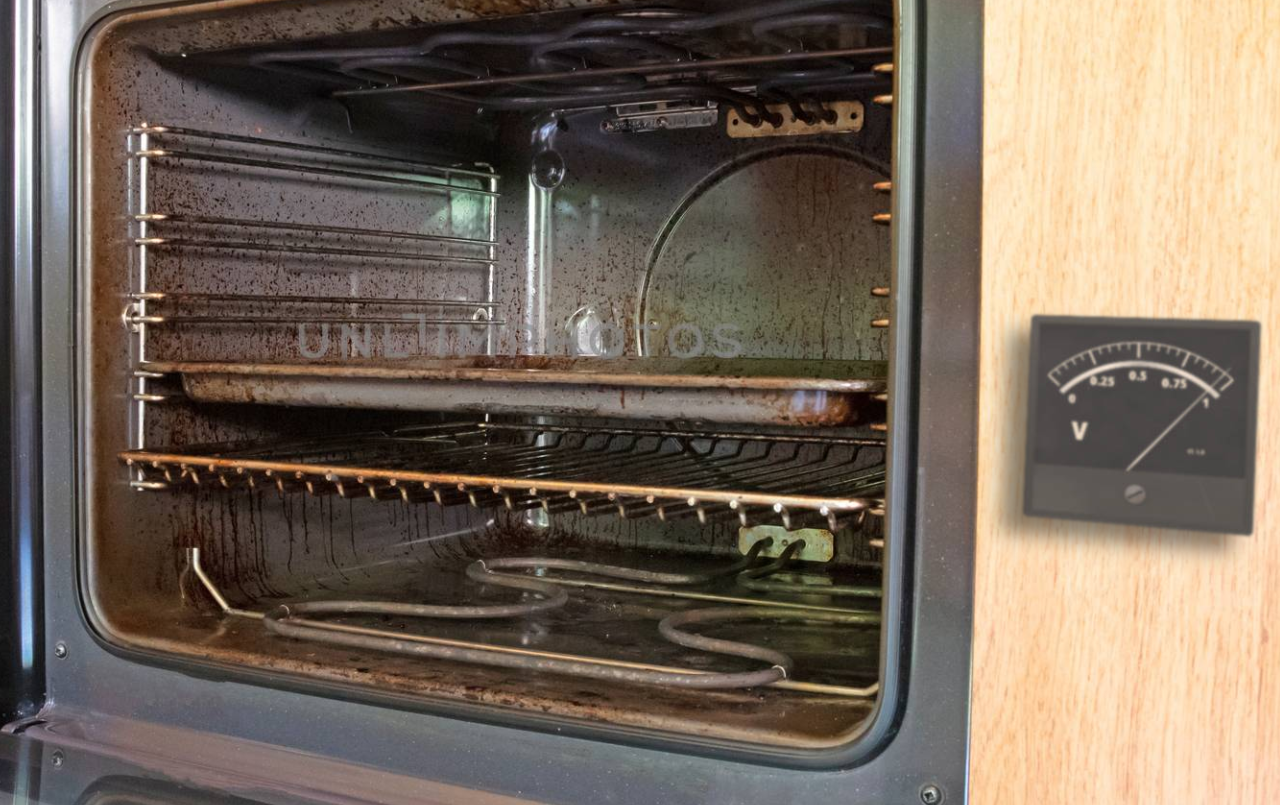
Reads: 0.95V
